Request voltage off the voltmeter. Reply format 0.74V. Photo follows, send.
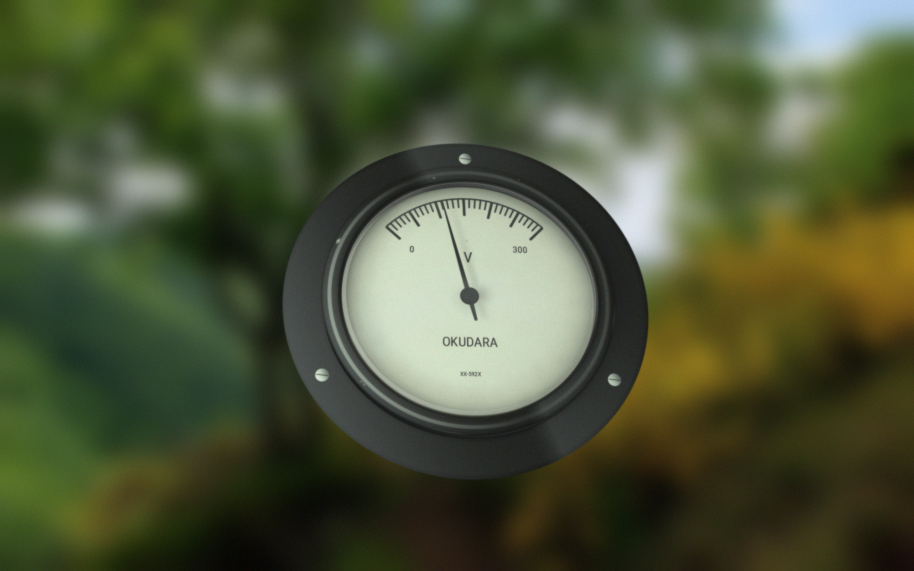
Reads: 110V
